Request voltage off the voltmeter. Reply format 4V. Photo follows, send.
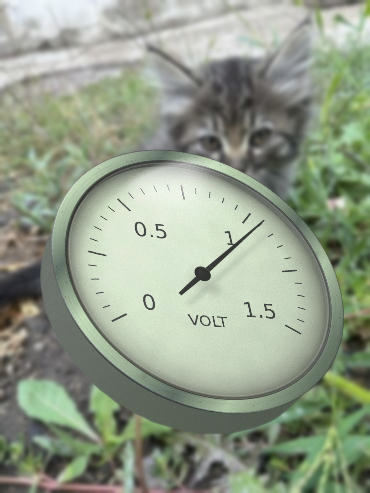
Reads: 1.05V
